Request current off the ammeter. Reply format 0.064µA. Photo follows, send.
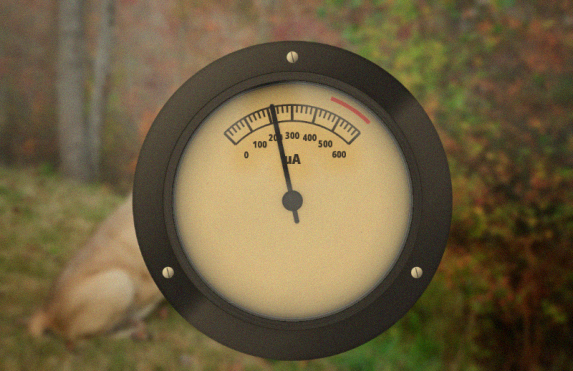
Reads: 220µA
